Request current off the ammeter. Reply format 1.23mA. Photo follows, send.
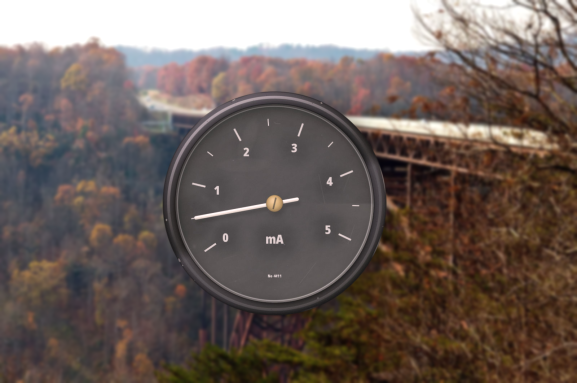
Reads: 0.5mA
